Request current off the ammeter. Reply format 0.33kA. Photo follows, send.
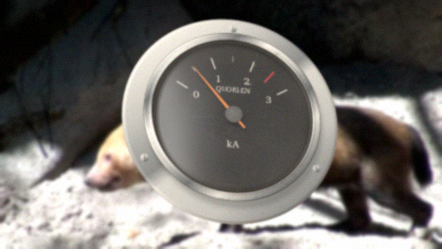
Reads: 0.5kA
